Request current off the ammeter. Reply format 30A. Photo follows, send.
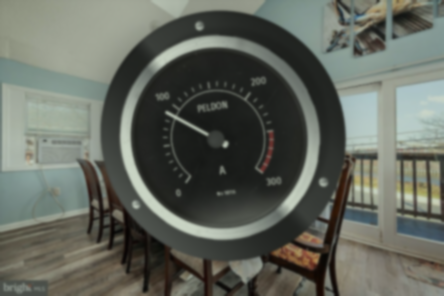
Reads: 90A
